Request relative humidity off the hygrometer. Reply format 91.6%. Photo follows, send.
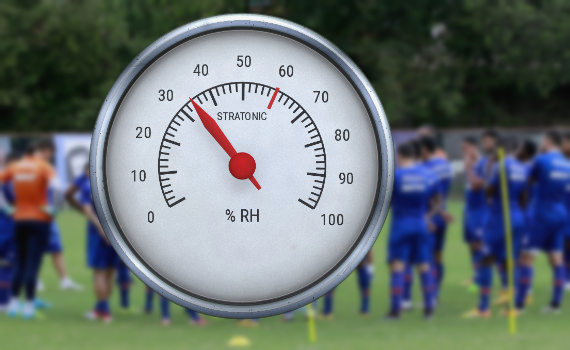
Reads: 34%
